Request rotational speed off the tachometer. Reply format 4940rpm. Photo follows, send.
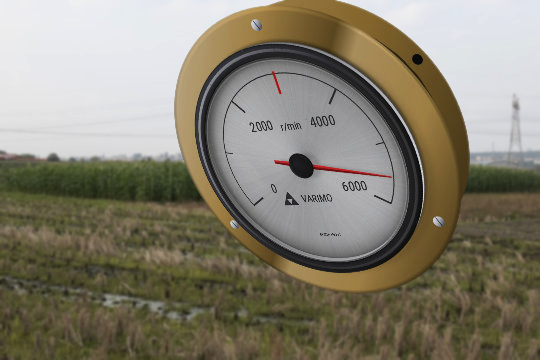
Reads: 5500rpm
